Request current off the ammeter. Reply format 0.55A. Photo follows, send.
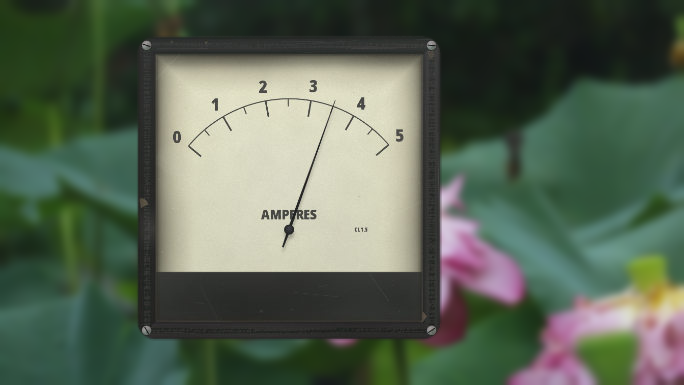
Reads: 3.5A
